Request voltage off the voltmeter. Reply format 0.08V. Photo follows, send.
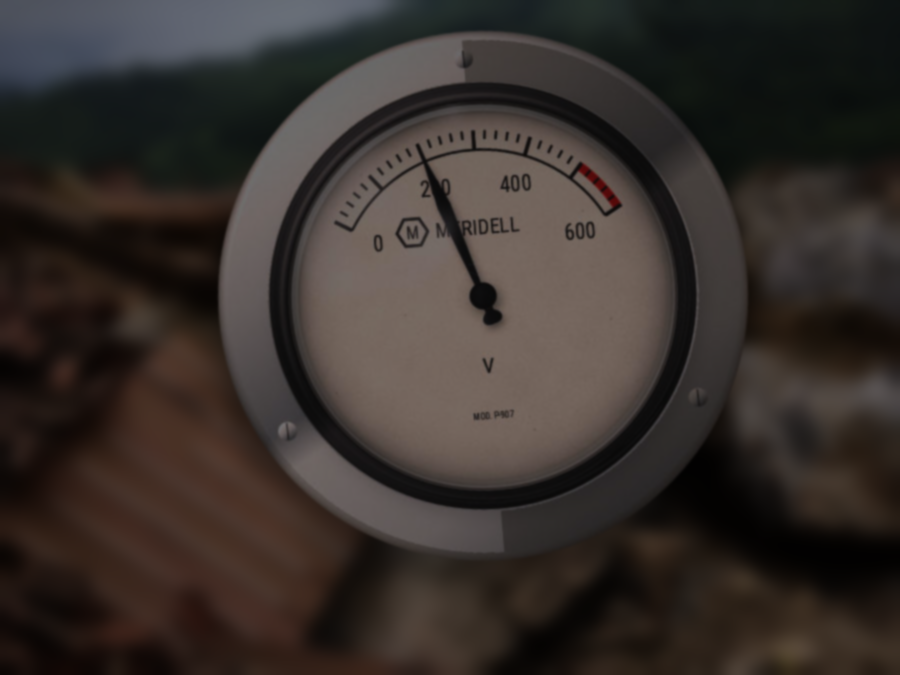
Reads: 200V
